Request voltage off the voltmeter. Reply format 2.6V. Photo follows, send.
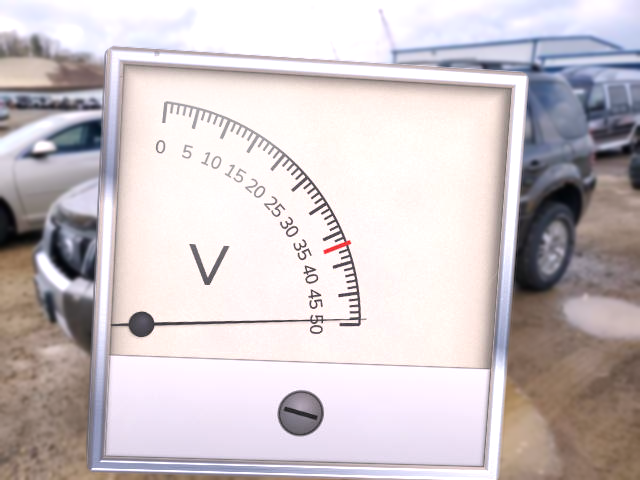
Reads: 49V
